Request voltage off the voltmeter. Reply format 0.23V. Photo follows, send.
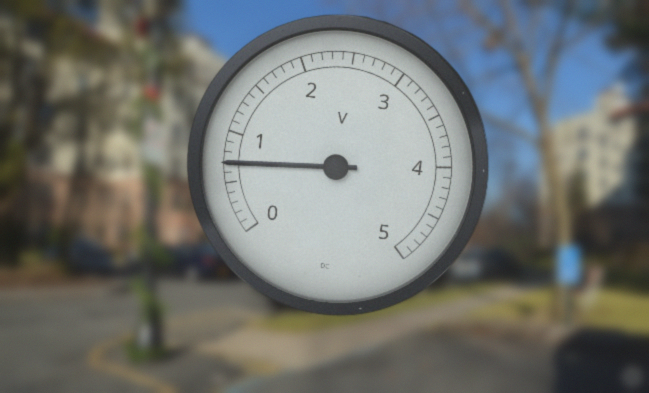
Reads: 0.7V
